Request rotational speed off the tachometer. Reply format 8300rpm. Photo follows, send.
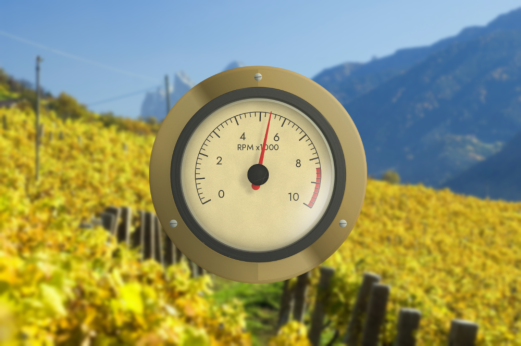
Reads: 5400rpm
